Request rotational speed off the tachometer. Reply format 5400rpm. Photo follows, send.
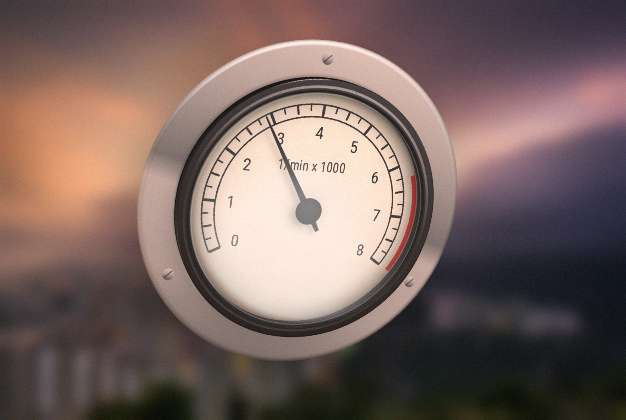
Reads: 2875rpm
